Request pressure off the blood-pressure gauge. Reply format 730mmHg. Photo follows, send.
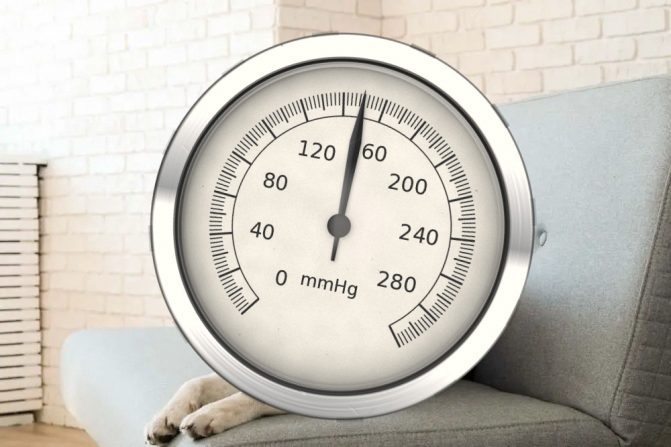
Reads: 150mmHg
